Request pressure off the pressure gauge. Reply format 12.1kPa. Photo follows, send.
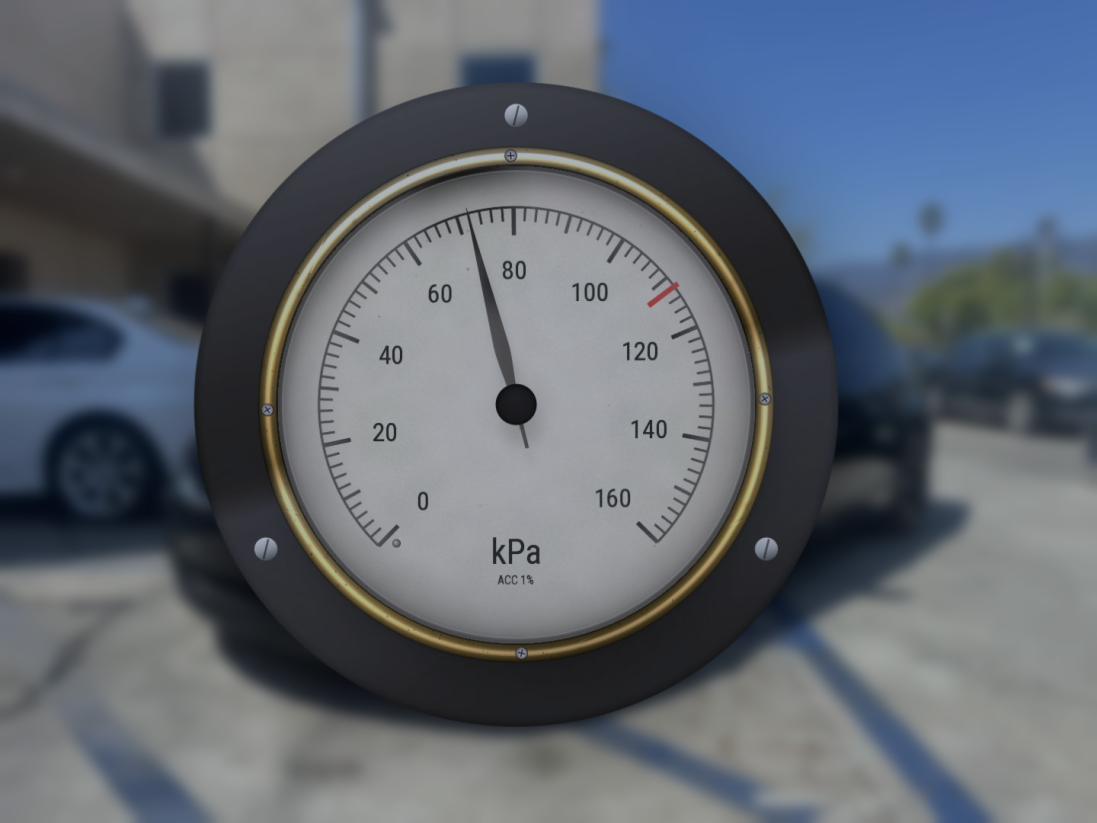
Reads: 72kPa
